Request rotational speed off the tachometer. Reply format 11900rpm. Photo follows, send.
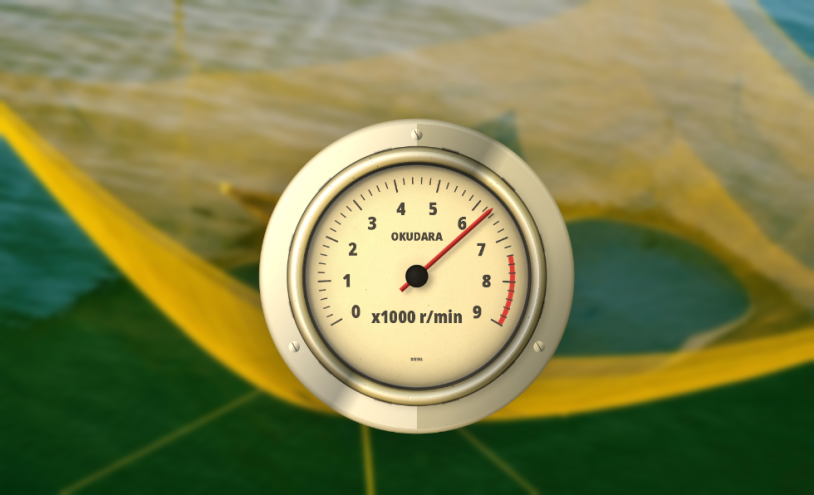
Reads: 6300rpm
